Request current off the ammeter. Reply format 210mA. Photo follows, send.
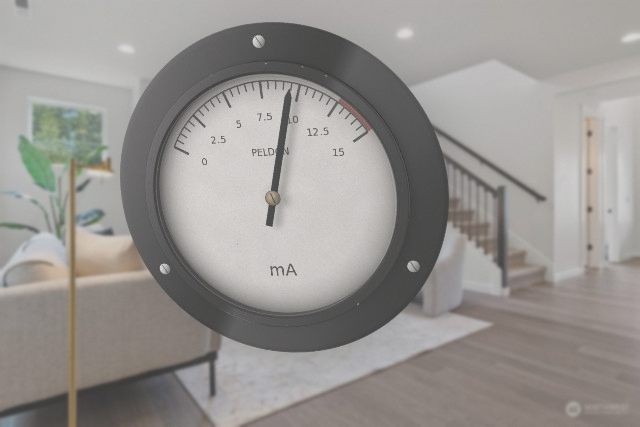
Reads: 9.5mA
